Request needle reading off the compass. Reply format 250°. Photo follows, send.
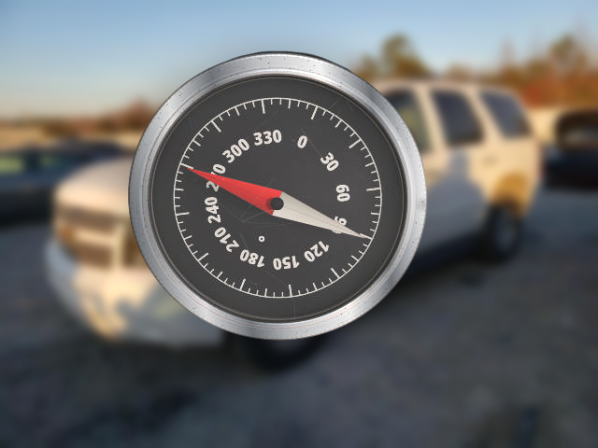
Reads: 270°
